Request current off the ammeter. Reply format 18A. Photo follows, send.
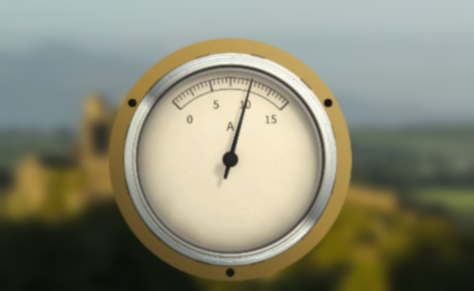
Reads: 10A
